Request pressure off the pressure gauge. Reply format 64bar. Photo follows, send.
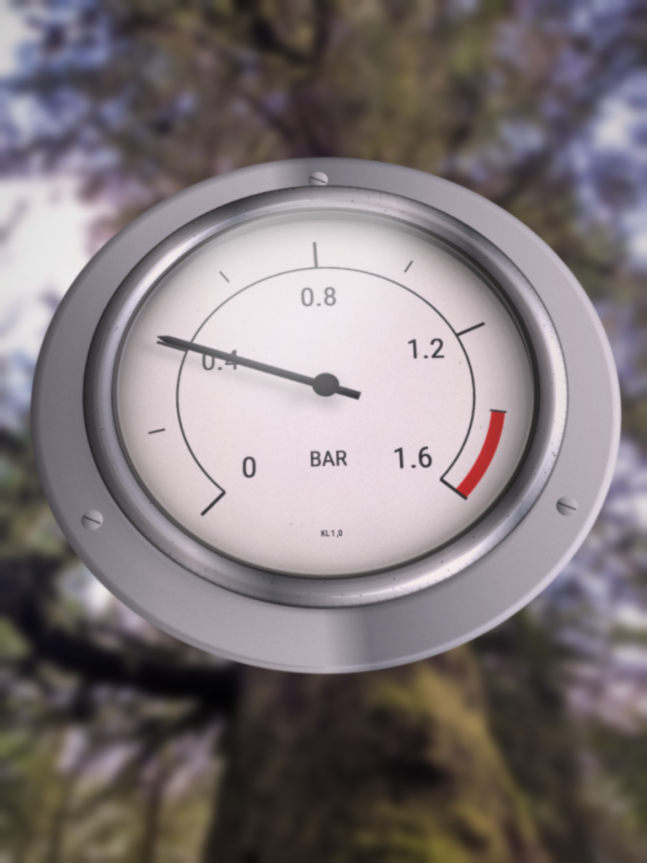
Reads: 0.4bar
